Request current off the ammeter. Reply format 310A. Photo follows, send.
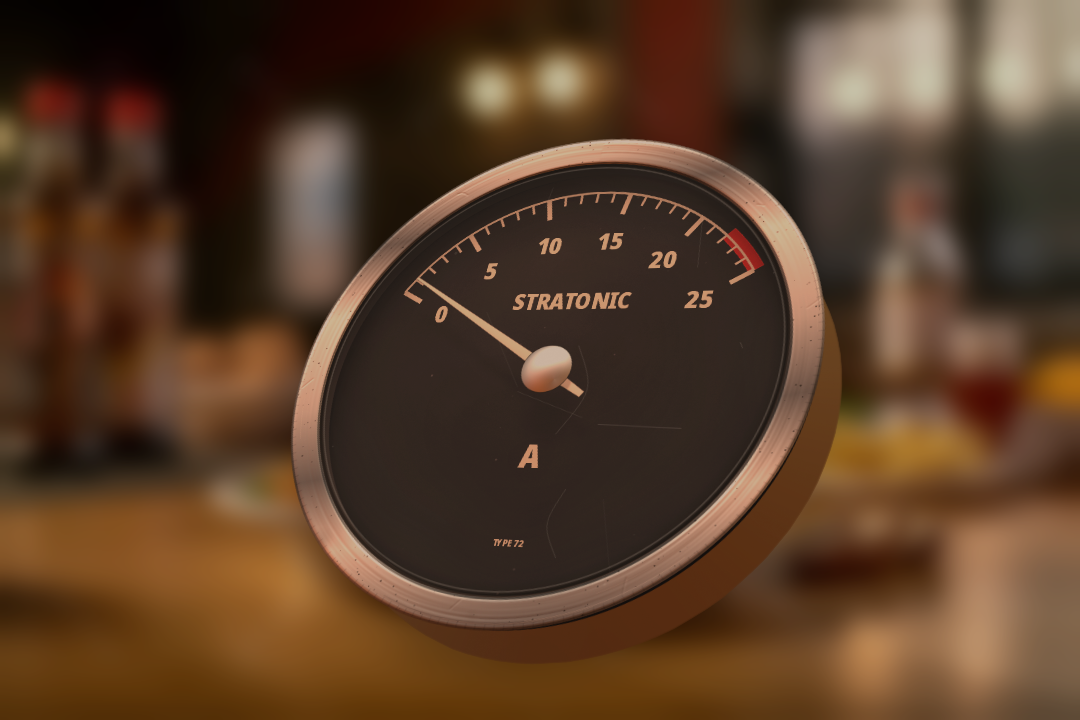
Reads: 1A
